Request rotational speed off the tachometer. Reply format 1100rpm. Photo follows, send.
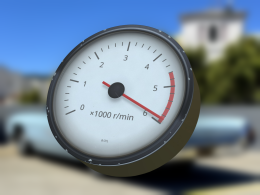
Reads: 5900rpm
